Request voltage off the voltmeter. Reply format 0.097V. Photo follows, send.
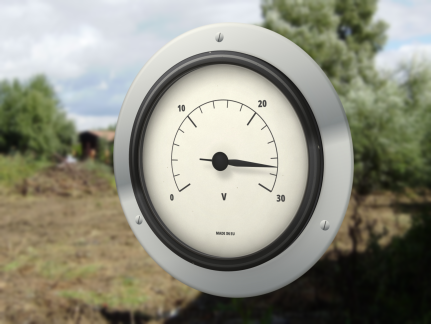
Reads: 27V
